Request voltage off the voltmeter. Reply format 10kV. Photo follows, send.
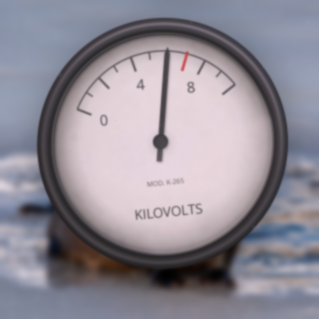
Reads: 6kV
